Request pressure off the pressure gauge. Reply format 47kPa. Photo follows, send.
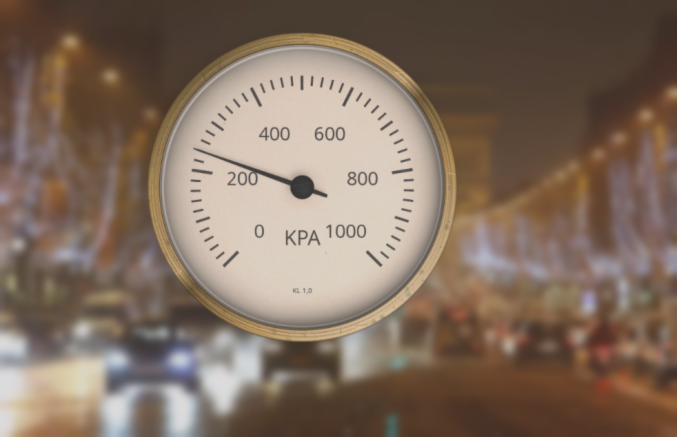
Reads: 240kPa
